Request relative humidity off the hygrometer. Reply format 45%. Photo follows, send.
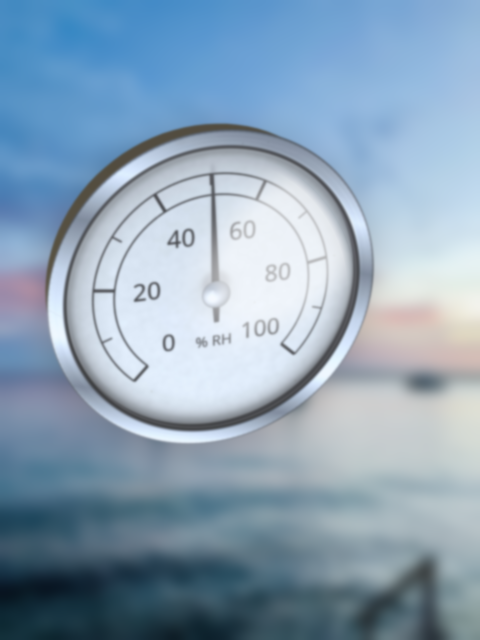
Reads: 50%
